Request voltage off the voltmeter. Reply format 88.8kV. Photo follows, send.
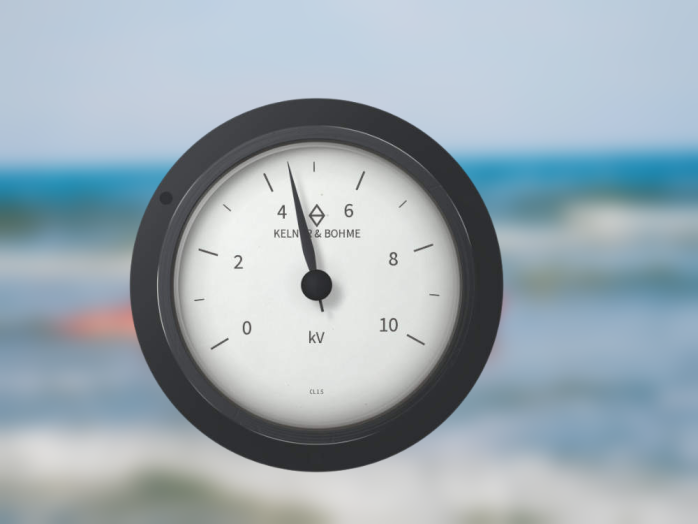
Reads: 4.5kV
